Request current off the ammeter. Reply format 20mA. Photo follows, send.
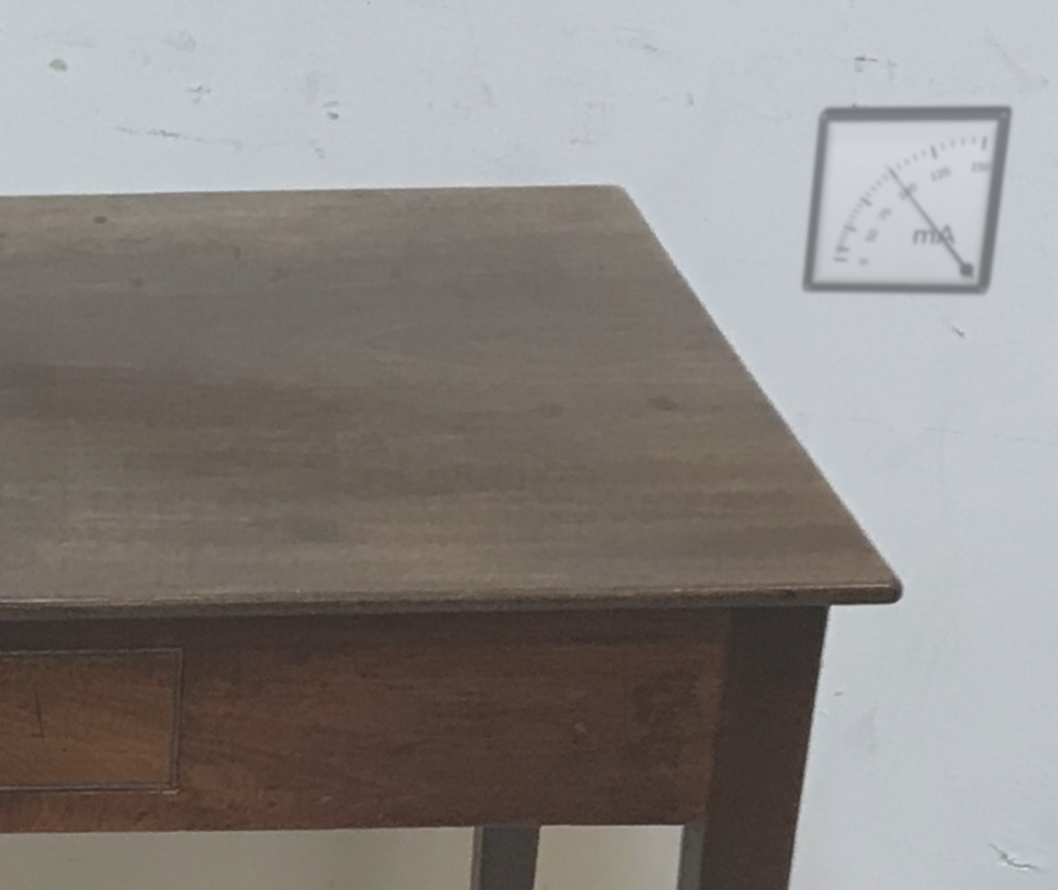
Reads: 100mA
